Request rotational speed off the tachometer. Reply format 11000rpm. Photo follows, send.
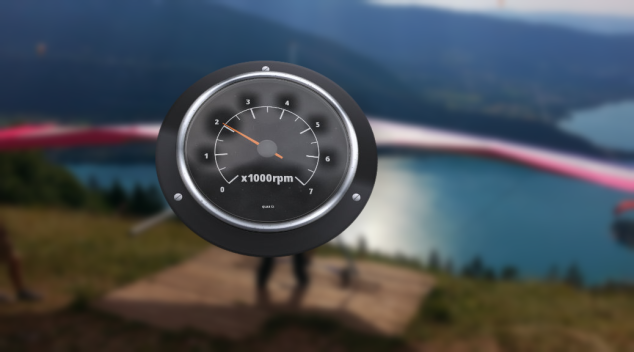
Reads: 2000rpm
